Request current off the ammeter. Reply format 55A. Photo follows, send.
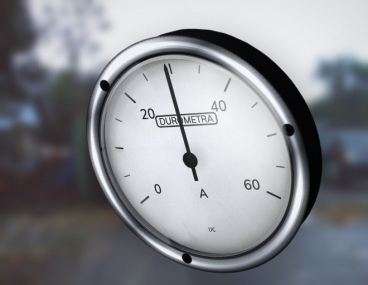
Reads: 30A
